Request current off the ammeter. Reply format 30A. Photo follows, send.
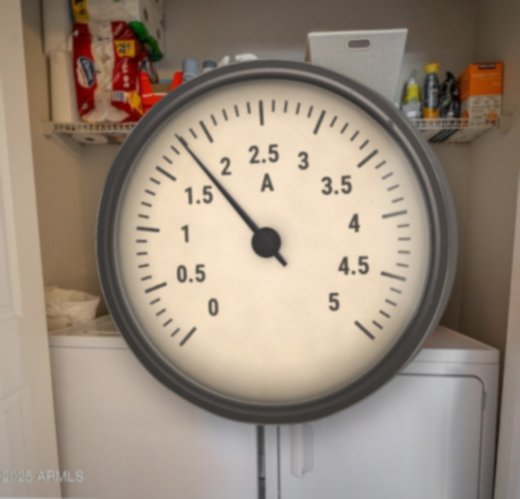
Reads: 1.8A
